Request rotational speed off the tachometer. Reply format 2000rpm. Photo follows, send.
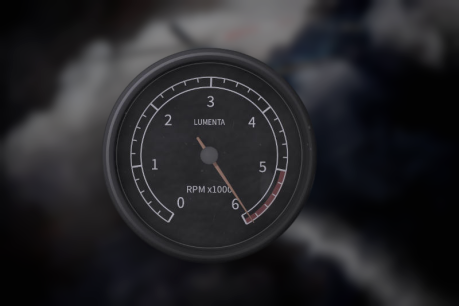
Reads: 5900rpm
